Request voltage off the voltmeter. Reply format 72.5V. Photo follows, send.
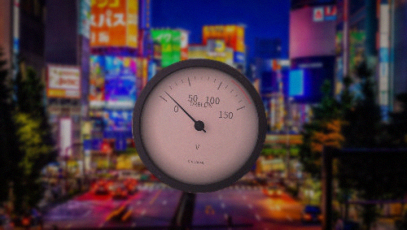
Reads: 10V
